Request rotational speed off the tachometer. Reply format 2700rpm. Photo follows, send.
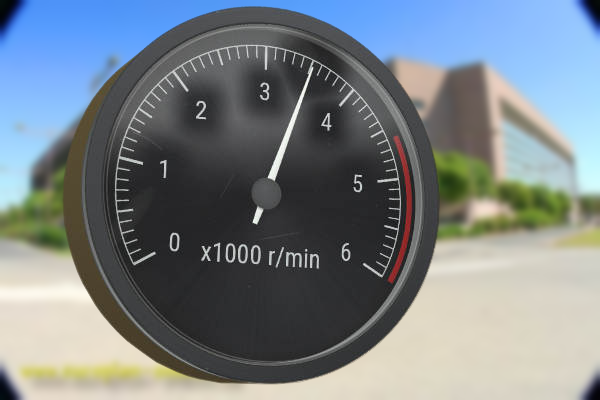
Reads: 3500rpm
